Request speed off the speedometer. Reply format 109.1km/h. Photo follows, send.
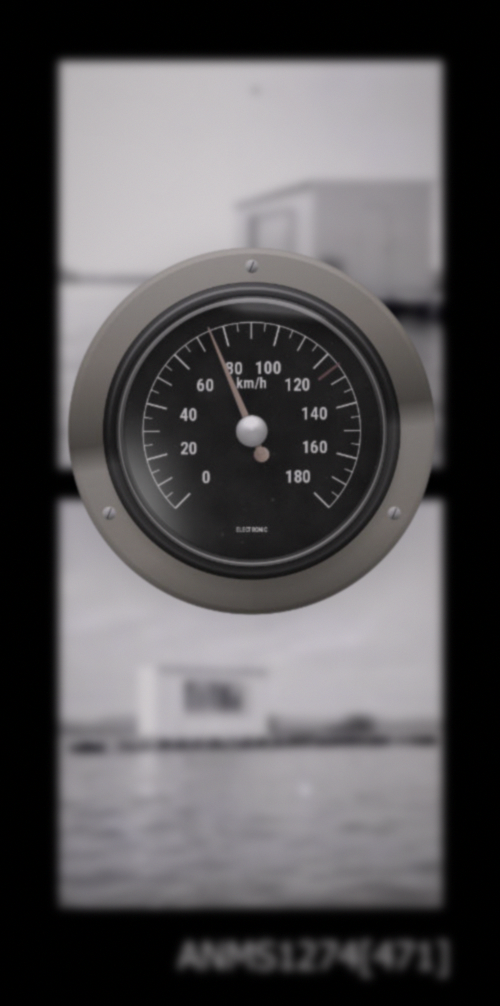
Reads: 75km/h
